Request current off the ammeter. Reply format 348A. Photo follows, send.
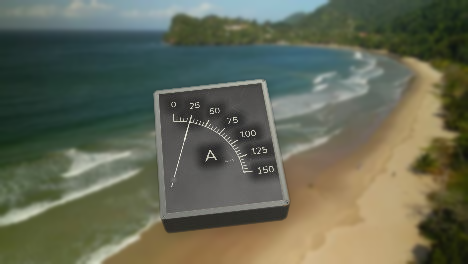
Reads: 25A
